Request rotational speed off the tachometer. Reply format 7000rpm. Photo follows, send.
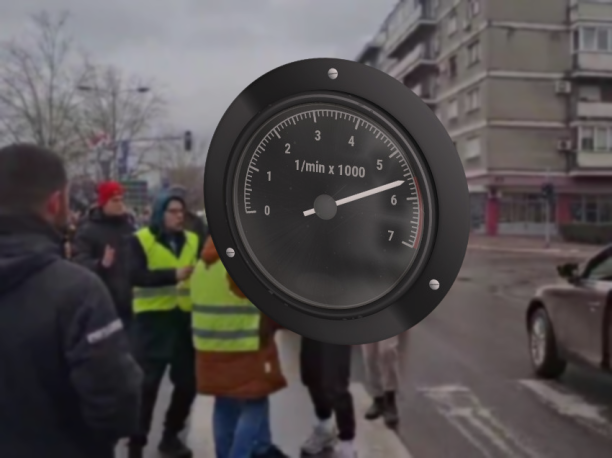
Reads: 5600rpm
